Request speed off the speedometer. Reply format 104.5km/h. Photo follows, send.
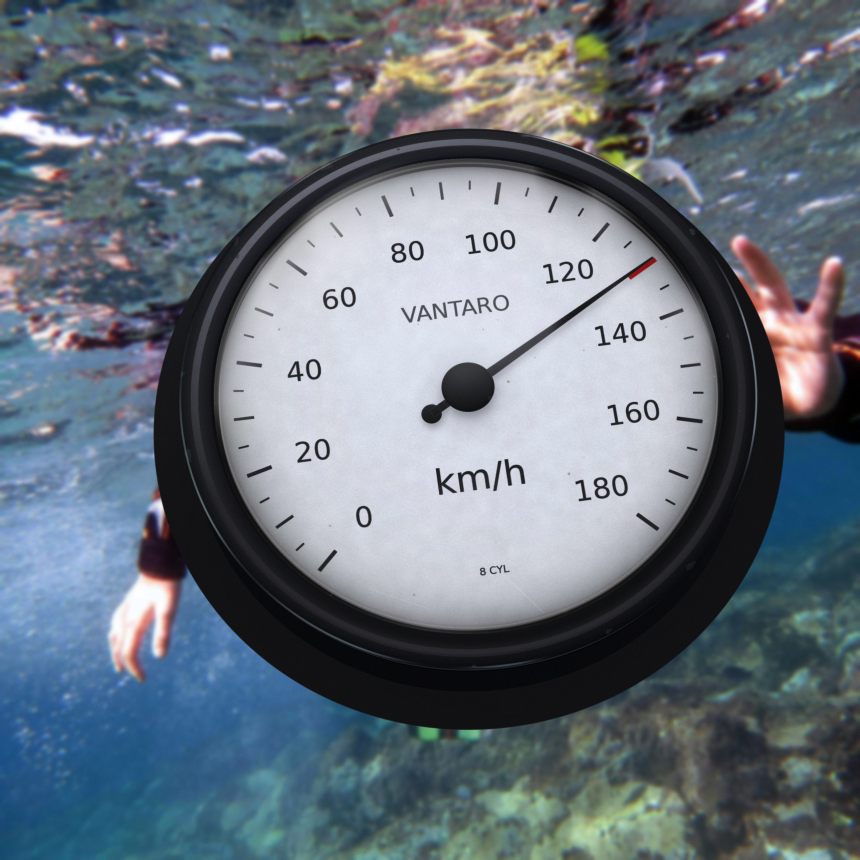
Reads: 130km/h
